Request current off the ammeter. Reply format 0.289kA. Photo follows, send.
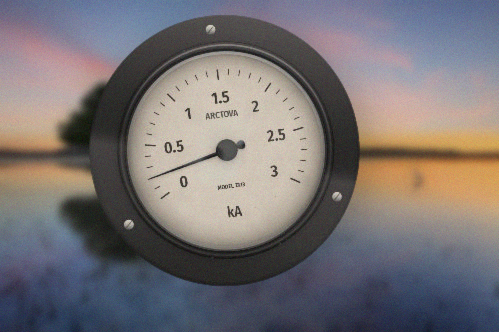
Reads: 0.2kA
